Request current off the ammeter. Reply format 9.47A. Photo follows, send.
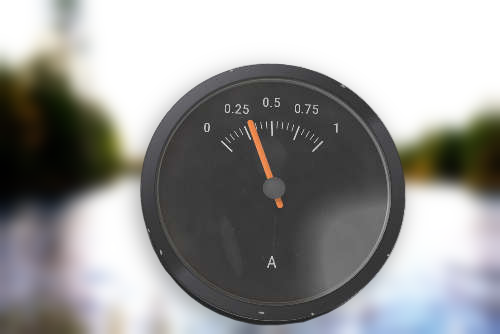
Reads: 0.3A
